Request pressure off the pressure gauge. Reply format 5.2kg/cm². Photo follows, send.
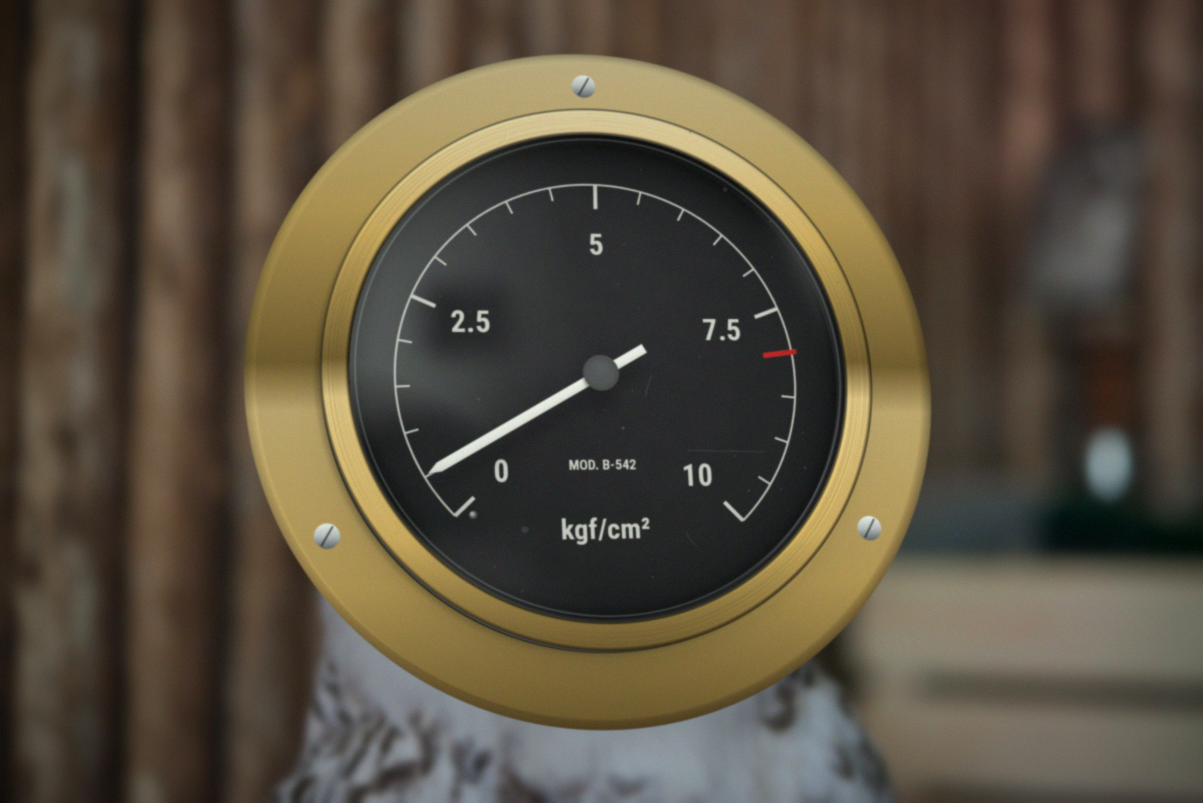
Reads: 0.5kg/cm²
